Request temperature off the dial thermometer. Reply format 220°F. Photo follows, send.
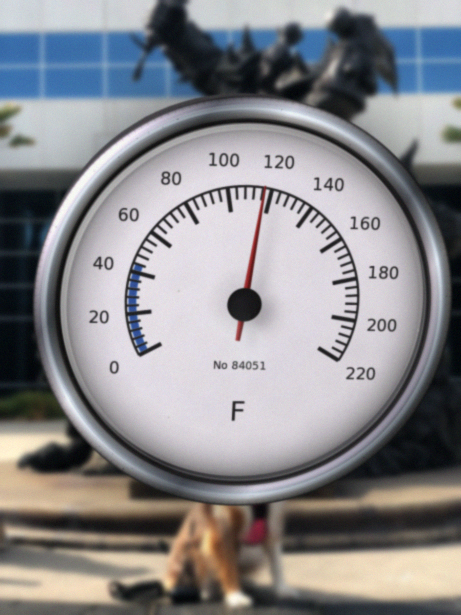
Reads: 116°F
